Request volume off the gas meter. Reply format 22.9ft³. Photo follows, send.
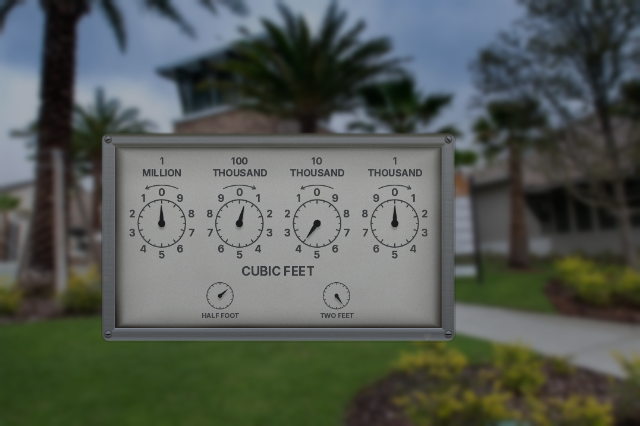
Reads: 4000ft³
